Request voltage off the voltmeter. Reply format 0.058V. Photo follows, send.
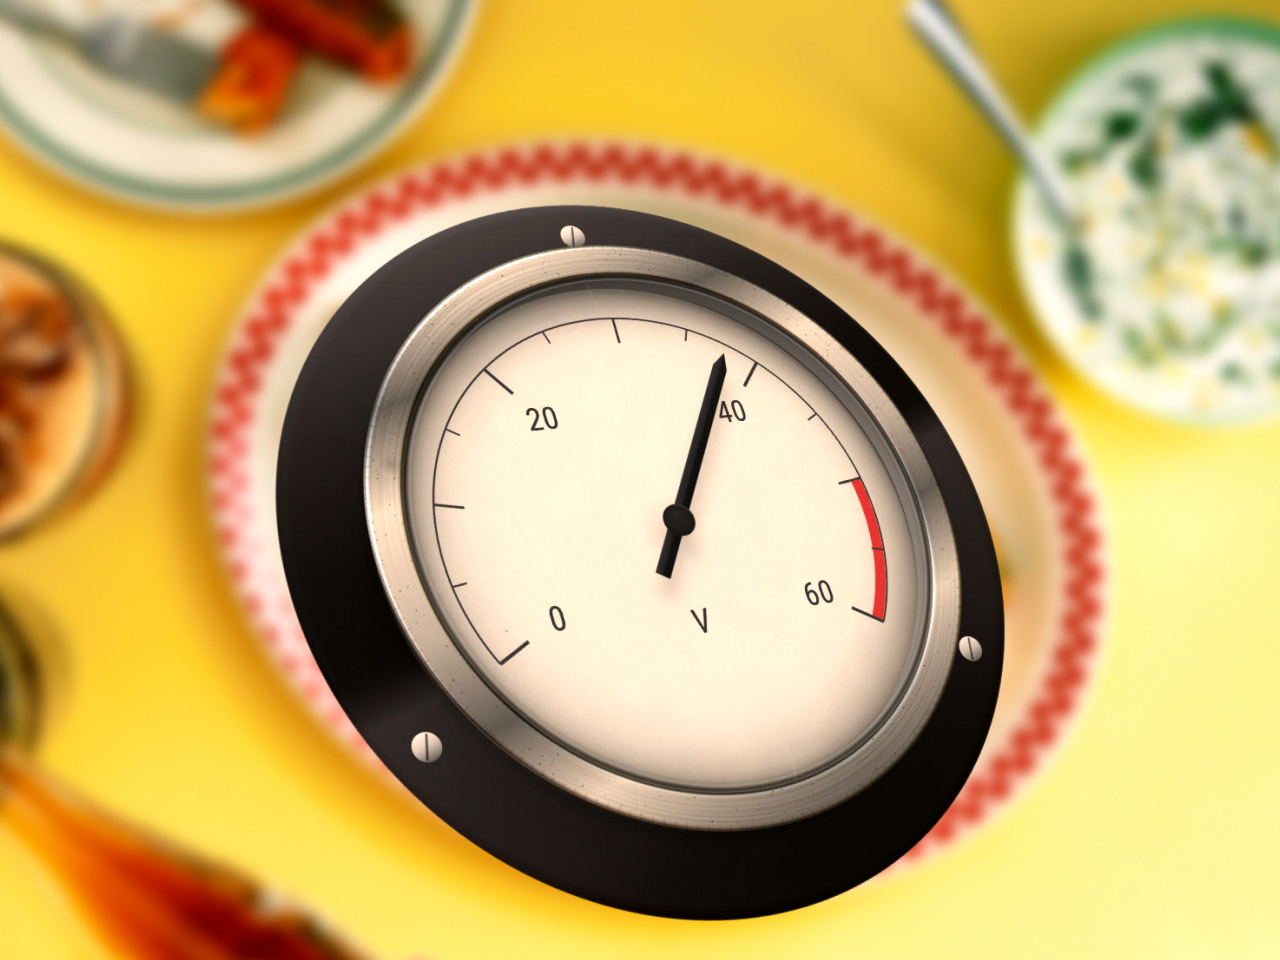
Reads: 37.5V
